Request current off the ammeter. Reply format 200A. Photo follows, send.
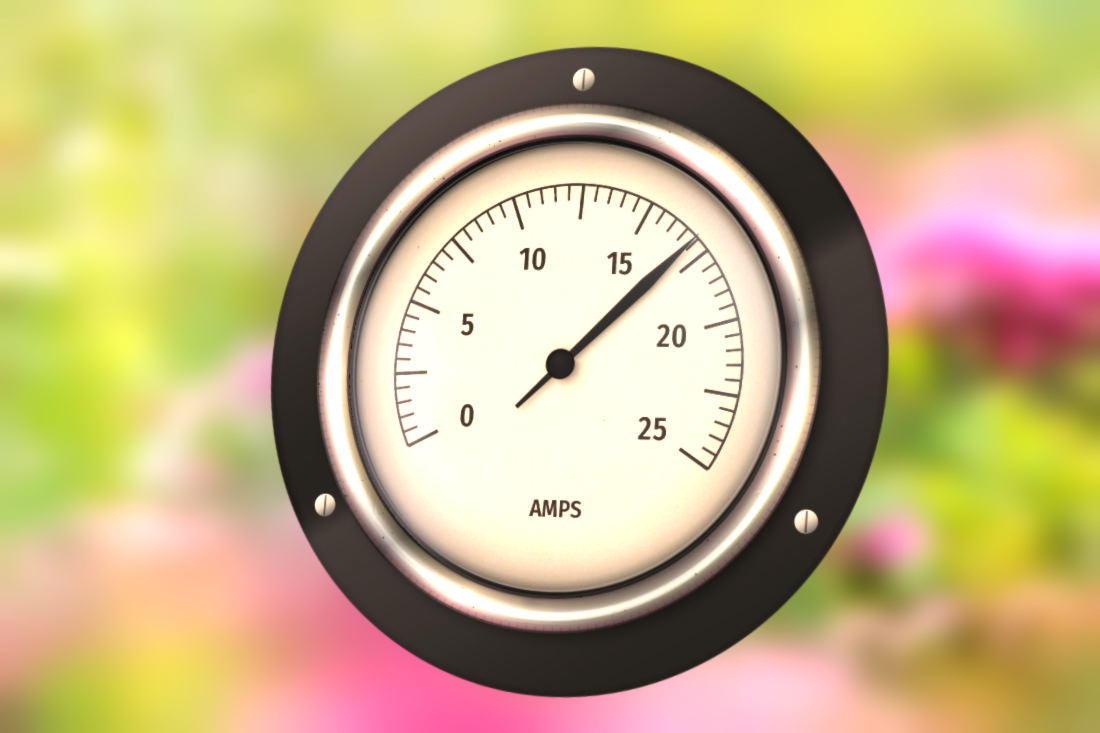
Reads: 17A
